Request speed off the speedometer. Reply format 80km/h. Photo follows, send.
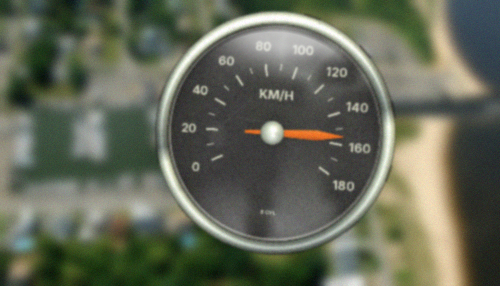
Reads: 155km/h
